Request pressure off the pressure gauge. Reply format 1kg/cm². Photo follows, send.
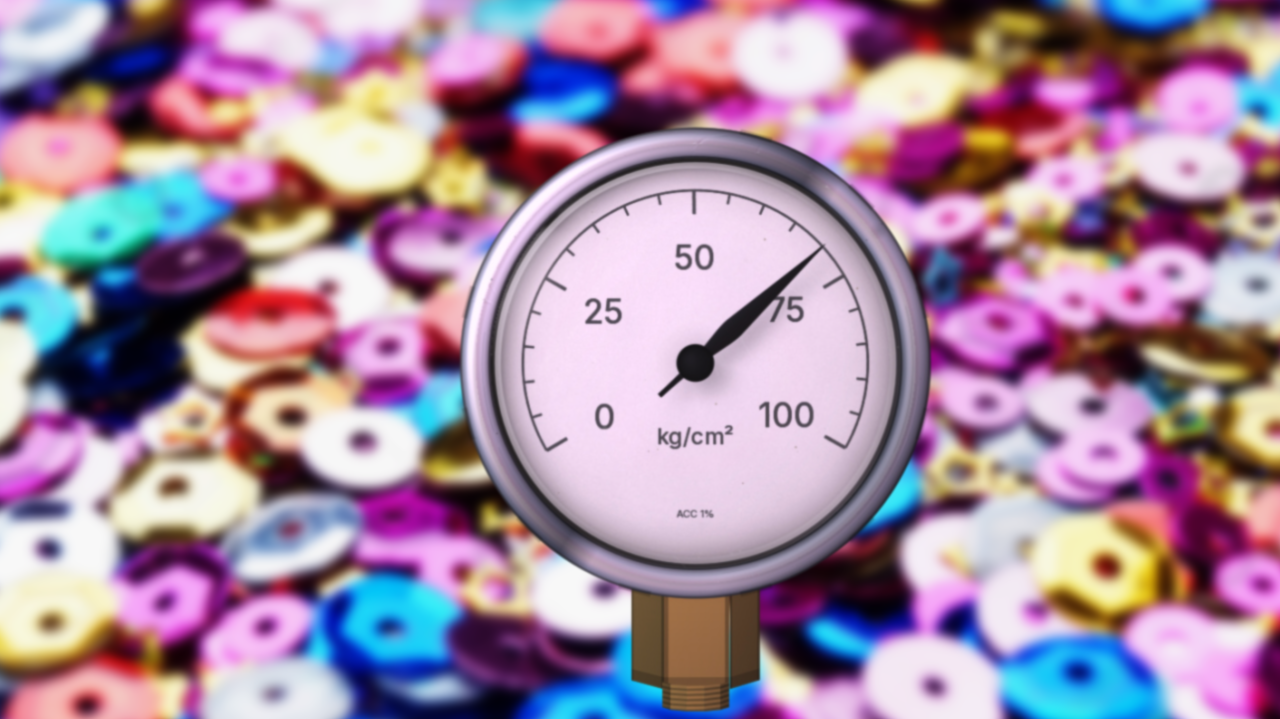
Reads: 70kg/cm²
